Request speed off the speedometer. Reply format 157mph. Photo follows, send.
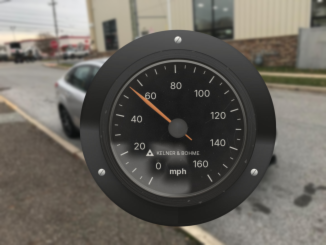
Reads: 55mph
